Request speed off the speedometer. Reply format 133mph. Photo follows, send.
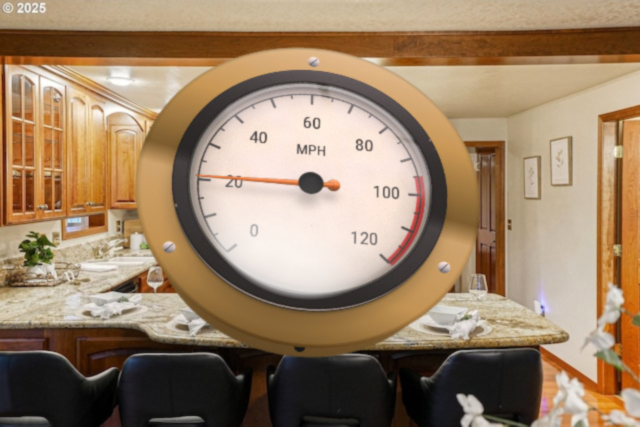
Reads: 20mph
